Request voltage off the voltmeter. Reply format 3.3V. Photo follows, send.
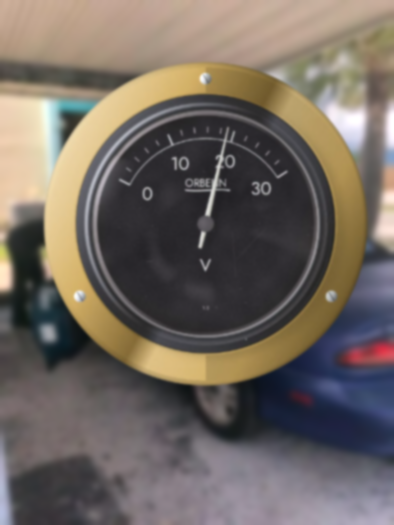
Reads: 19V
